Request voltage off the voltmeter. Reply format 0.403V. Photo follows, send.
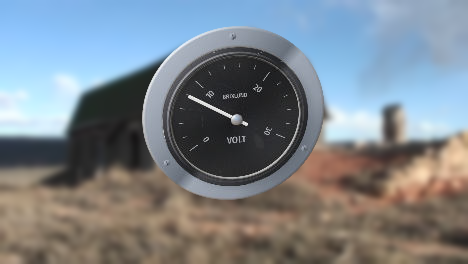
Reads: 8V
